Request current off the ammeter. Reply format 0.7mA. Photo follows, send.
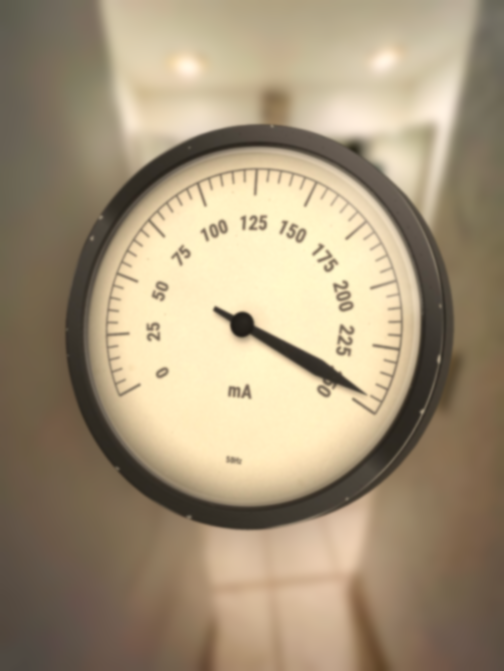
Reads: 245mA
